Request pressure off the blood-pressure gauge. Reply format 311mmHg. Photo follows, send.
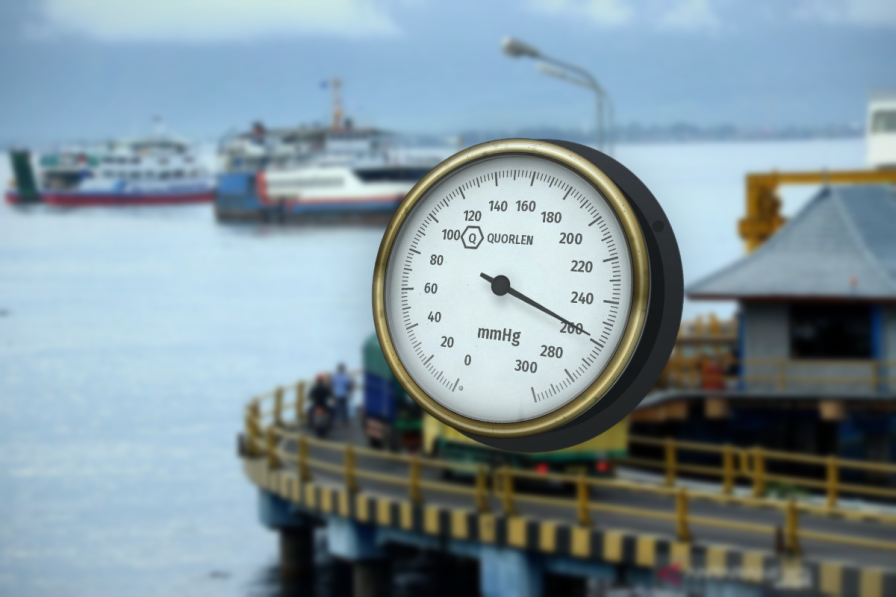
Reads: 258mmHg
